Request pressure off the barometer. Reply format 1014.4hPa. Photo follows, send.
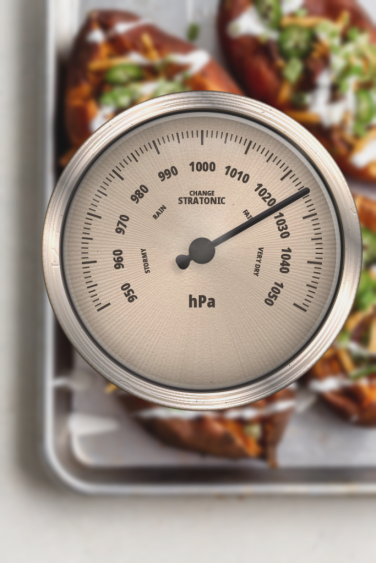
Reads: 1025hPa
